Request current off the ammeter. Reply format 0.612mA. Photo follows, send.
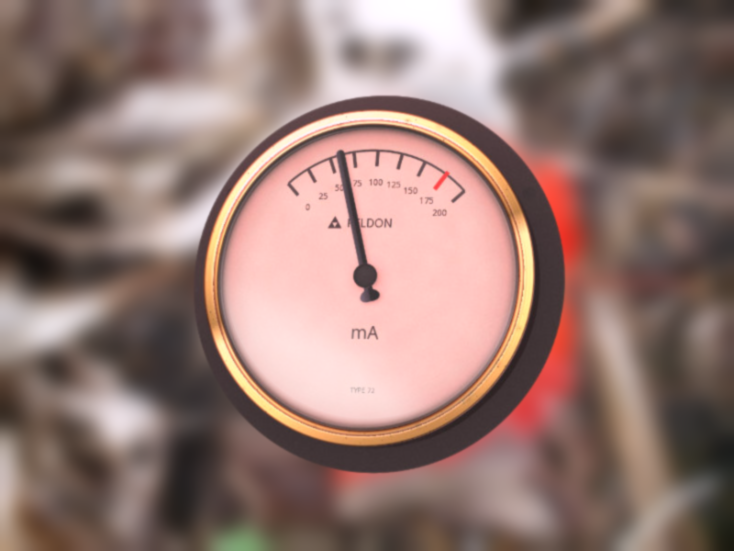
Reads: 62.5mA
